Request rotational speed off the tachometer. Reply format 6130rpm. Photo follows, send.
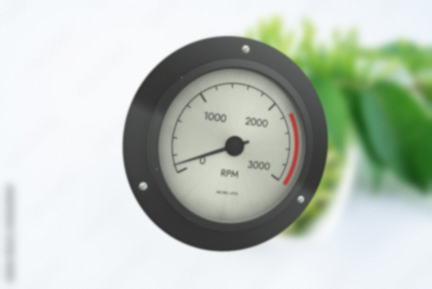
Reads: 100rpm
